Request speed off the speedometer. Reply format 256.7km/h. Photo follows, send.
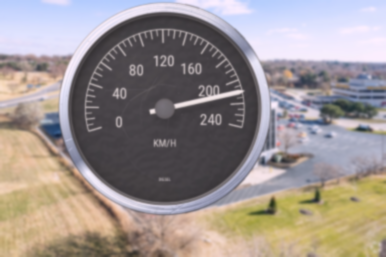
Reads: 210km/h
